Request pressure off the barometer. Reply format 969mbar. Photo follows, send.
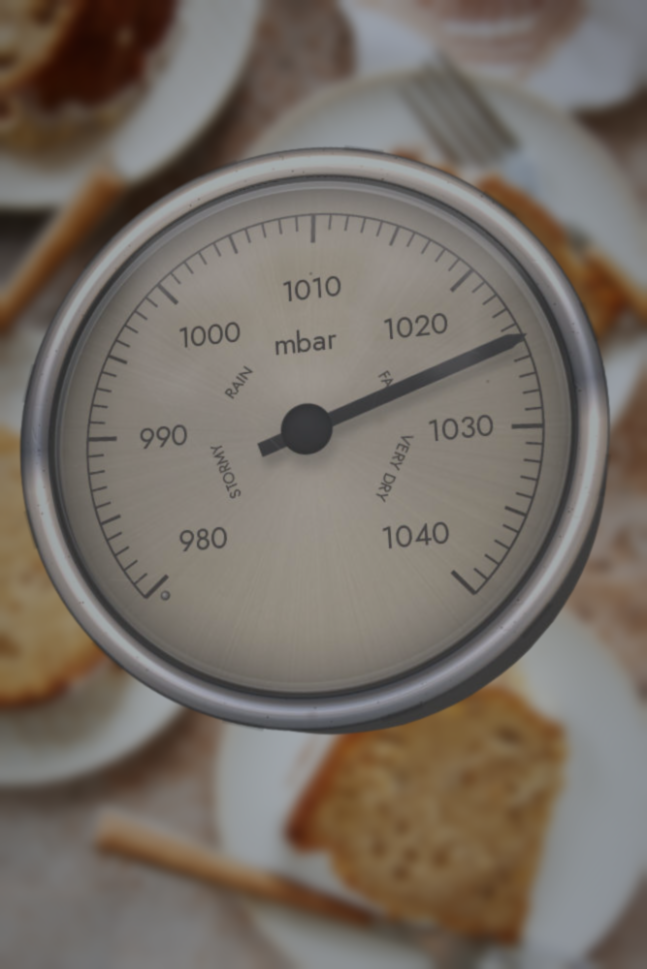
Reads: 1025mbar
